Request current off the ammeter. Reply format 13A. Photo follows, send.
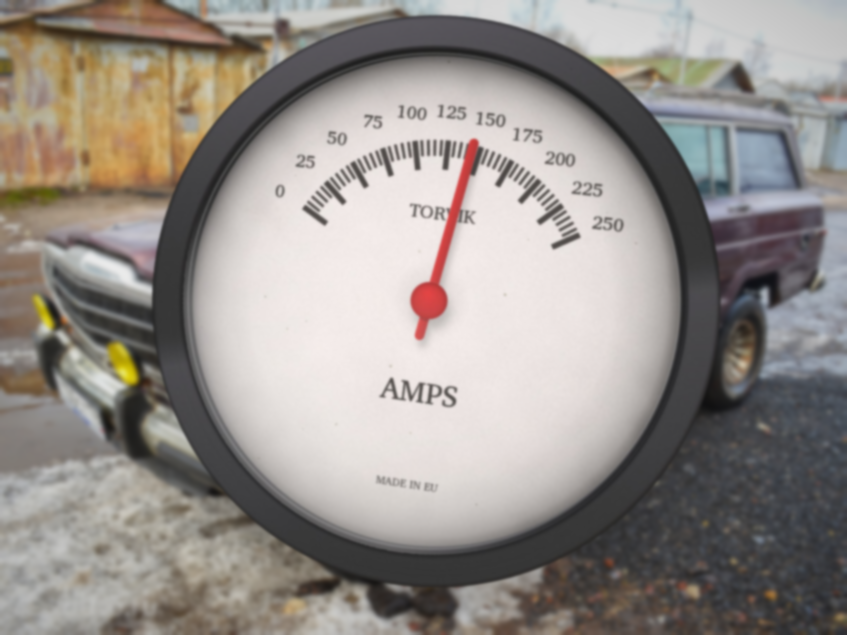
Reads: 145A
